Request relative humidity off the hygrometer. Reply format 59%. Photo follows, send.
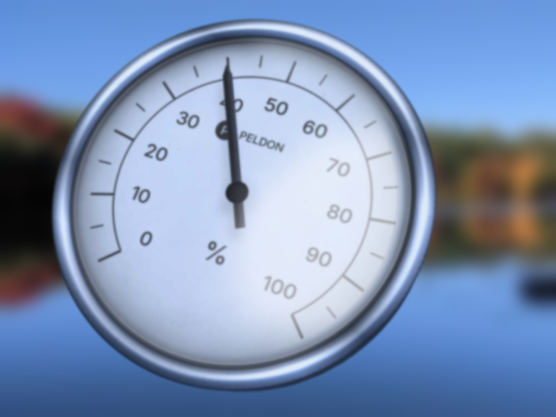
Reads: 40%
